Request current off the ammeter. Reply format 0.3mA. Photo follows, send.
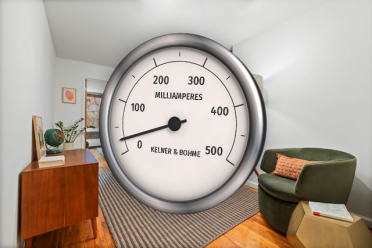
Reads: 25mA
